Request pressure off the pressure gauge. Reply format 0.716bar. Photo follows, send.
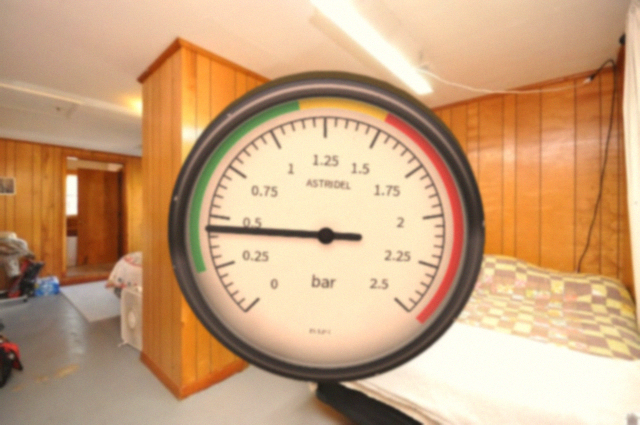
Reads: 0.45bar
